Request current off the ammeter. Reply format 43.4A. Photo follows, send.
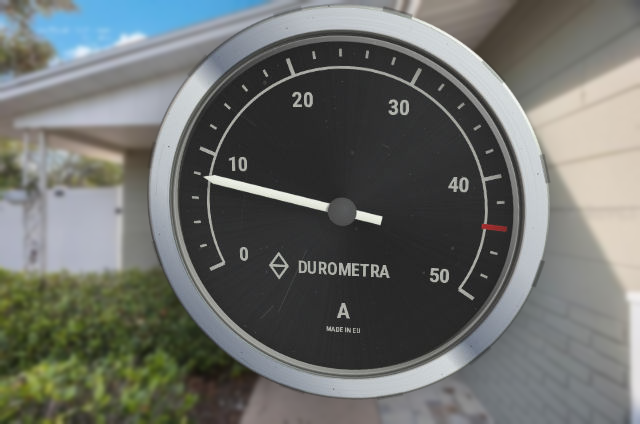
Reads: 8A
